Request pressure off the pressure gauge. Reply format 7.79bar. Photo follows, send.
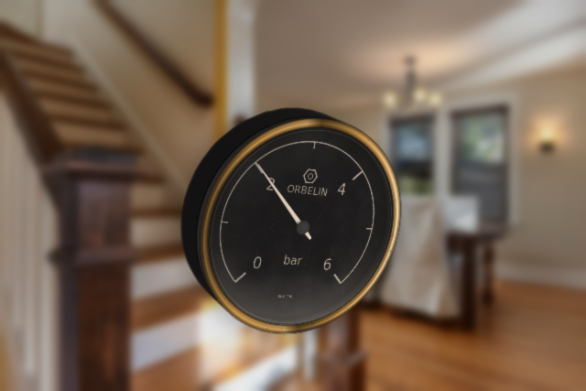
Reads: 2bar
